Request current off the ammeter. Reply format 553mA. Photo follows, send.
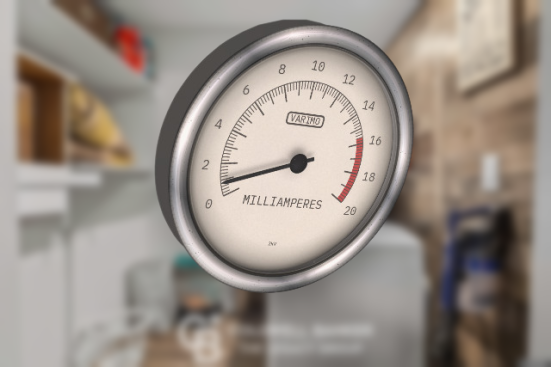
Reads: 1mA
